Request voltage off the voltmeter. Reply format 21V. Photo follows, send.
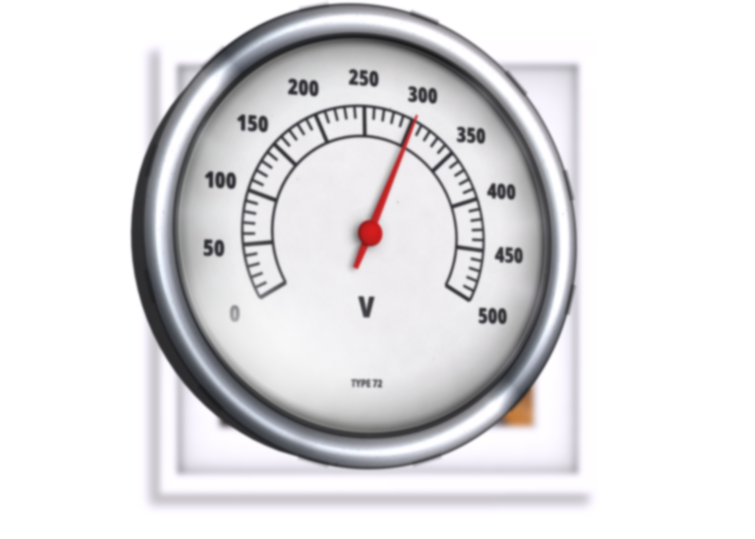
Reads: 300V
